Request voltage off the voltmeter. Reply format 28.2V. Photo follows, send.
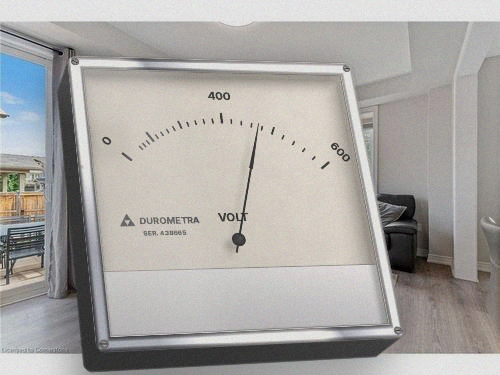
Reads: 470V
